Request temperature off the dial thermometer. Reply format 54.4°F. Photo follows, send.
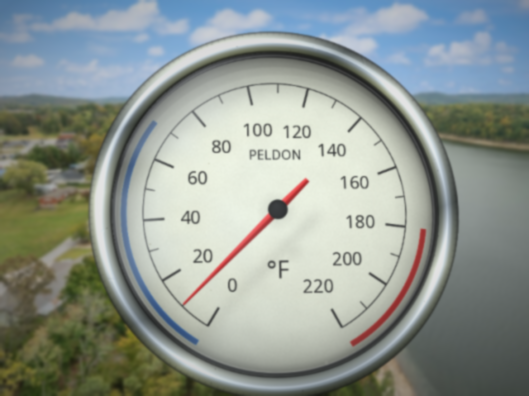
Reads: 10°F
